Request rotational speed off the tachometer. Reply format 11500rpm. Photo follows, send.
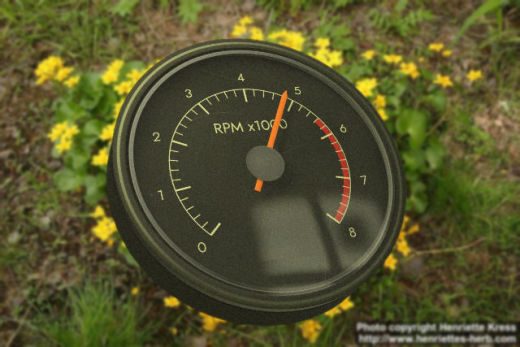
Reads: 4800rpm
